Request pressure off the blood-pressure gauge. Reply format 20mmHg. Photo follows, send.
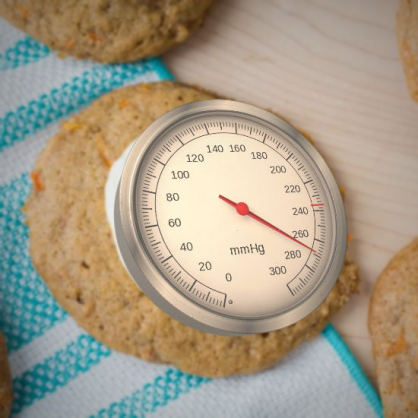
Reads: 270mmHg
